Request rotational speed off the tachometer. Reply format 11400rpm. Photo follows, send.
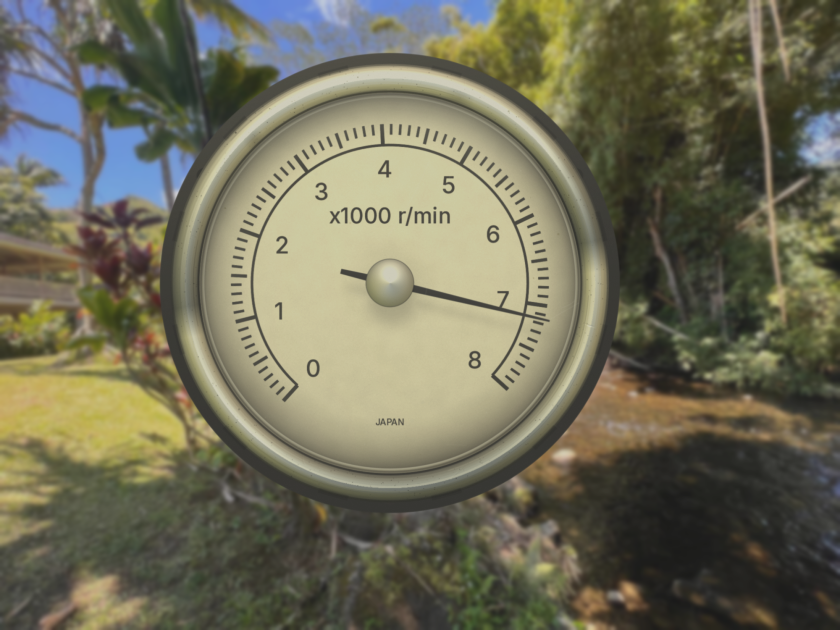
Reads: 7150rpm
